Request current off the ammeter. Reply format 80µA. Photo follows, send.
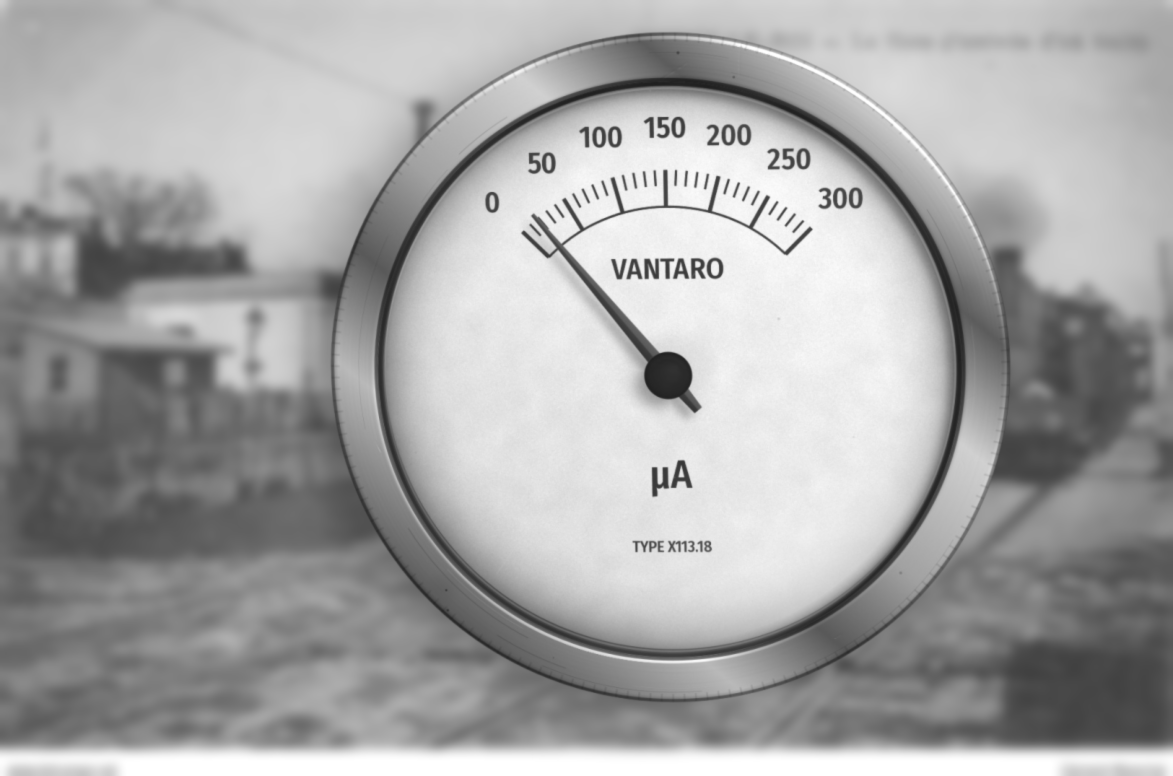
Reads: 20µA
